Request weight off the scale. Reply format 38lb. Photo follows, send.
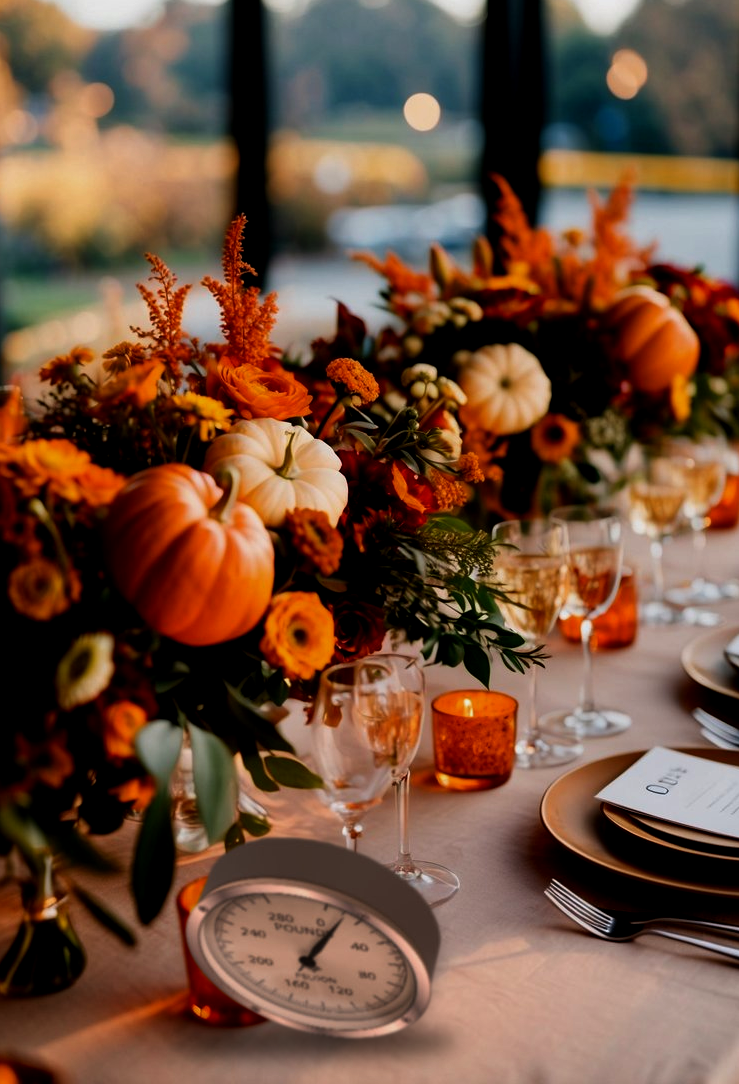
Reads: 10lb
